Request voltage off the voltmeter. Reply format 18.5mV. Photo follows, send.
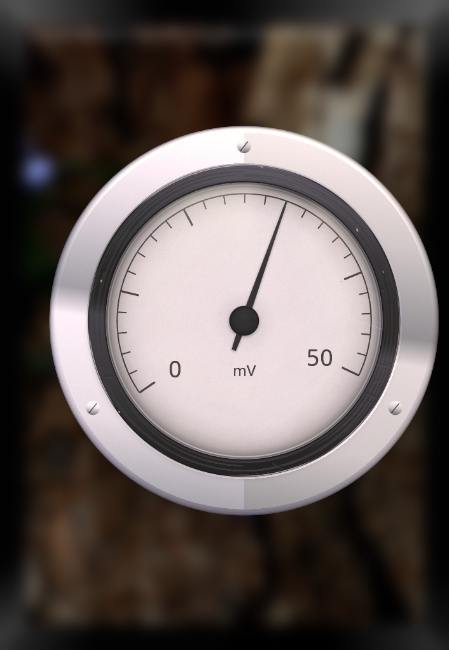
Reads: 30mV
